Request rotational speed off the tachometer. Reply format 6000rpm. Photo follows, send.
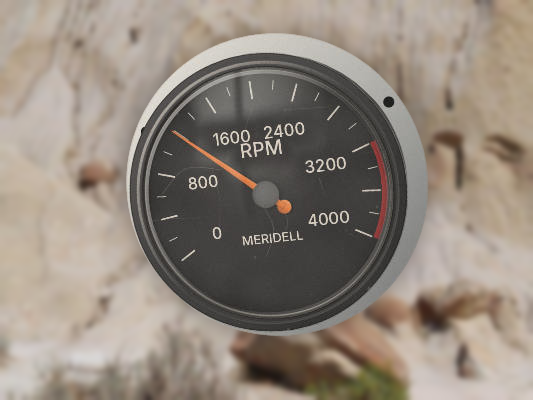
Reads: 1200rpm
